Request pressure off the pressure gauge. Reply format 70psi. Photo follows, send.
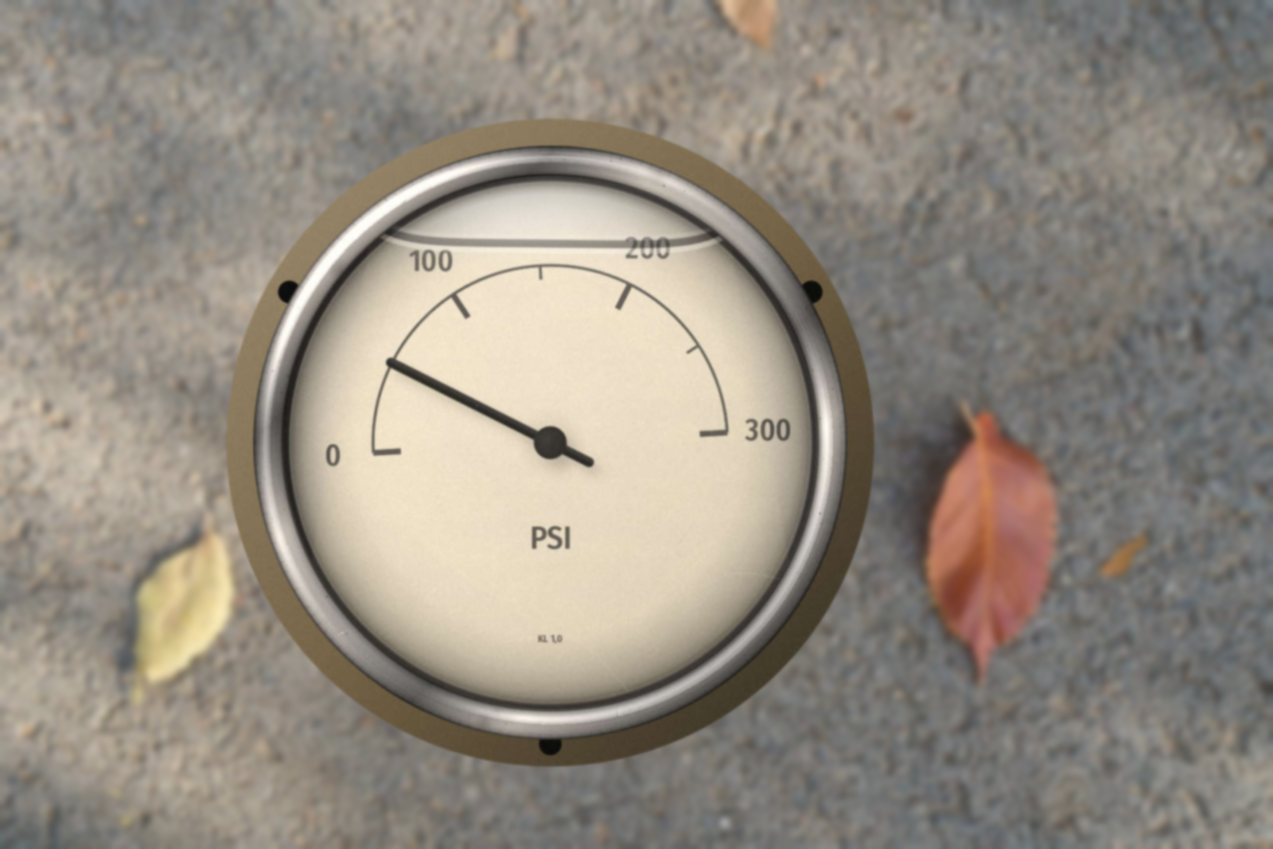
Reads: 50psi
